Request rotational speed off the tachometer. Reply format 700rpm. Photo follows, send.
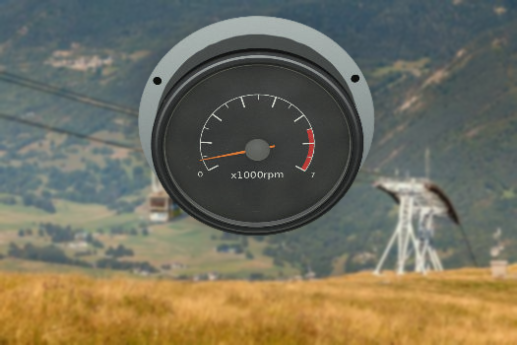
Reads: 500rpm
